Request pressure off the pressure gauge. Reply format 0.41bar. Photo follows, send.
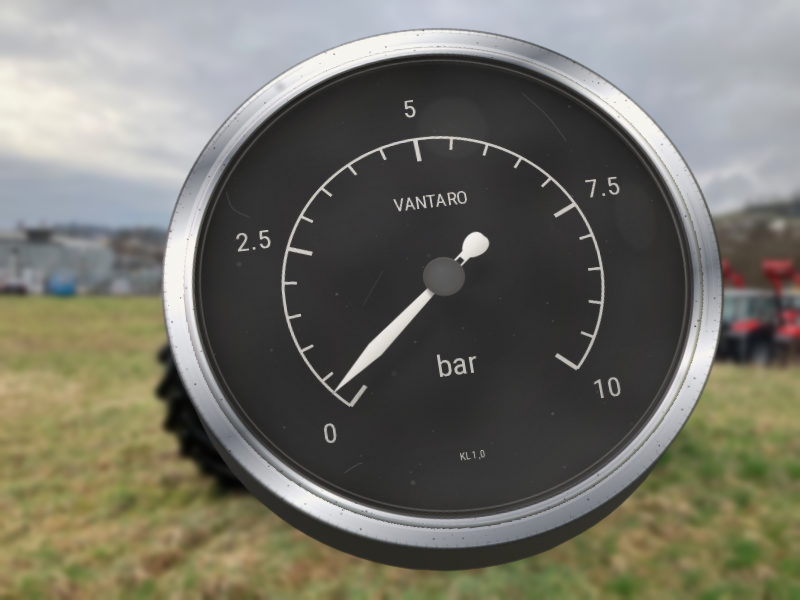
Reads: 0.25bar
